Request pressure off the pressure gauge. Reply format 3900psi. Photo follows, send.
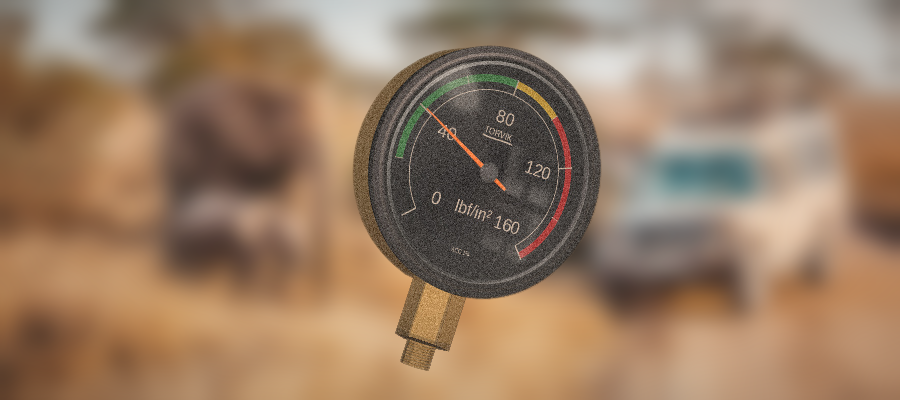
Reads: 40psi
